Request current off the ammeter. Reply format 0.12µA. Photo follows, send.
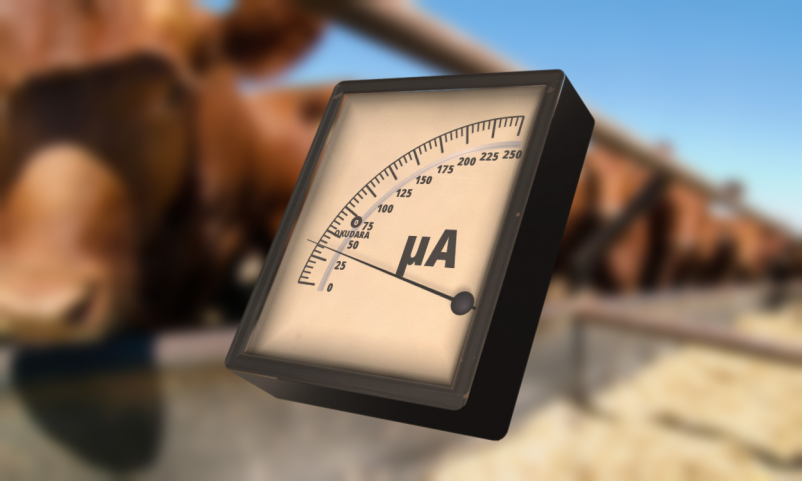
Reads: 35µA
